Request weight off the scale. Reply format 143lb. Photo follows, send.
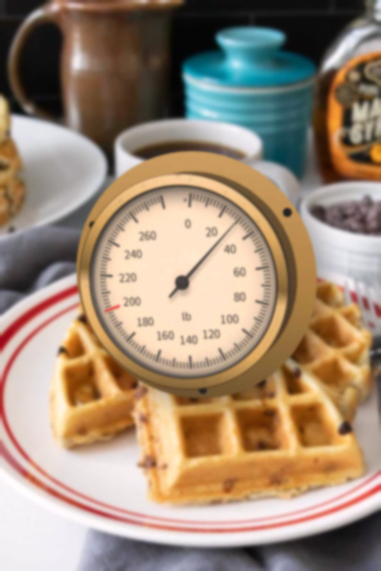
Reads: 30lb
